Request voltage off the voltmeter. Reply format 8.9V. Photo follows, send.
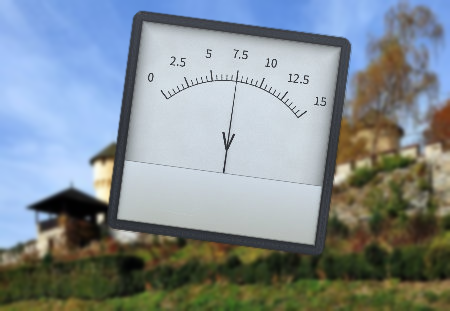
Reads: 7.5V
